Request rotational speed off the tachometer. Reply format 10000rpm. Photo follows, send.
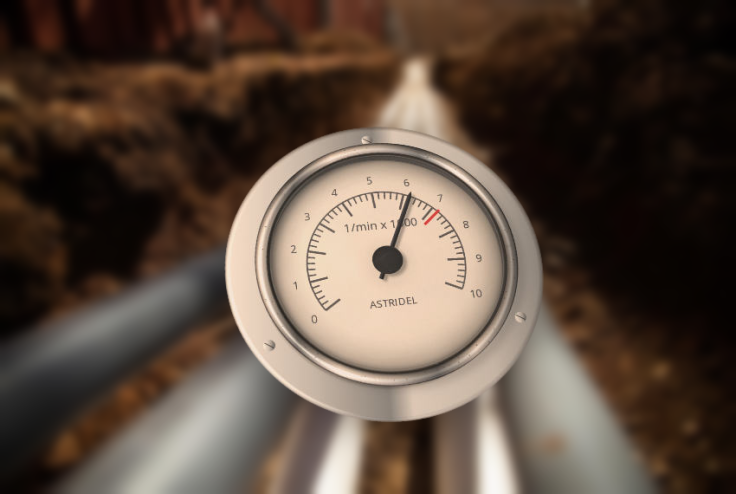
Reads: 6200rpm
